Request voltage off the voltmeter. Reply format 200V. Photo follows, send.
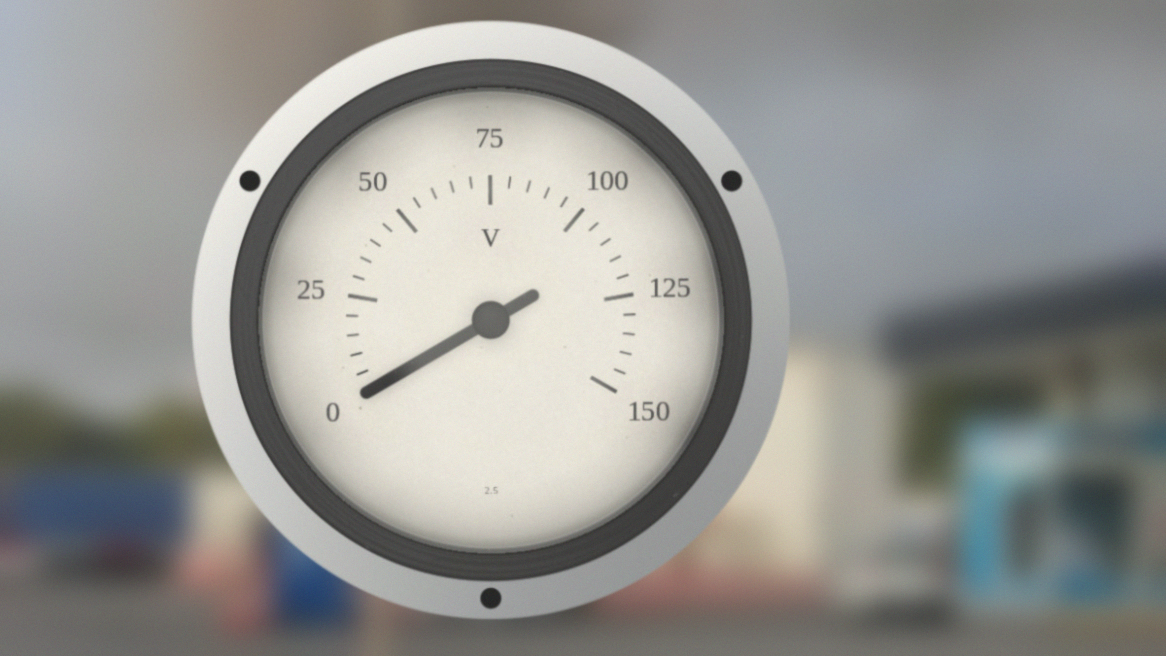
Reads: 0V
